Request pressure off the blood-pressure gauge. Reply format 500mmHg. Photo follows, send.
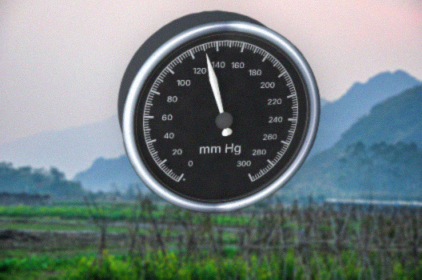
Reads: 130mmHg
